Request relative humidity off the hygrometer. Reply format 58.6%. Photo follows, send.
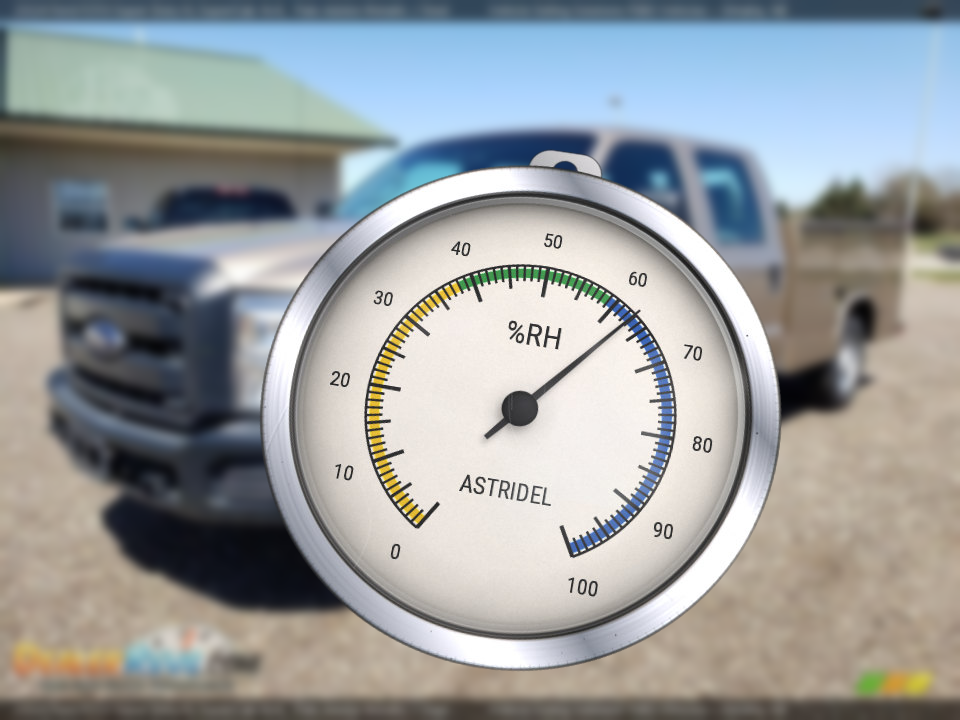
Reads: 63%
